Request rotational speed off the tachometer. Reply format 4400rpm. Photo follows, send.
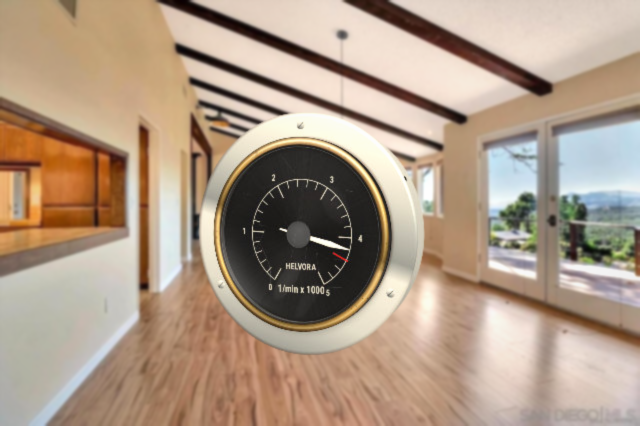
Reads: 4200rpm
